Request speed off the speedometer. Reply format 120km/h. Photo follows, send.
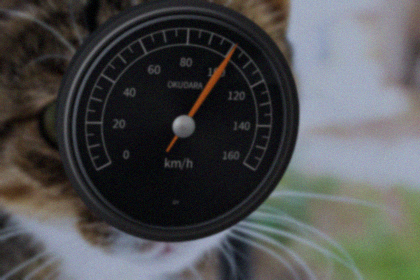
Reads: 100km/h
